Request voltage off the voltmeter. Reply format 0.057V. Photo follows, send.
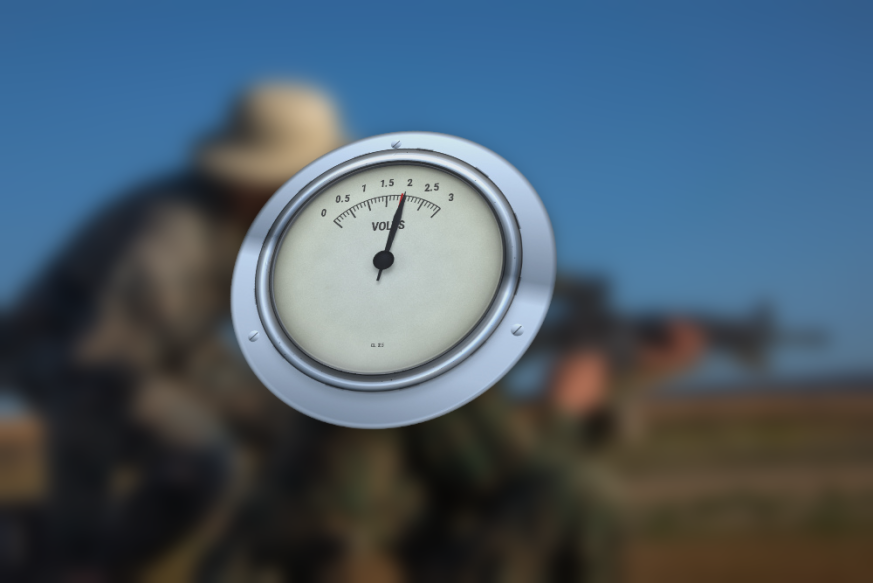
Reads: 2V
